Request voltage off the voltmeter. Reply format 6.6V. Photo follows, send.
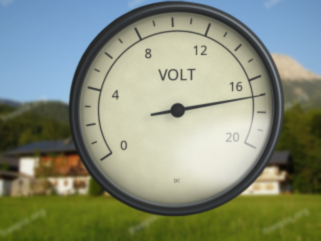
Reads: 17V
